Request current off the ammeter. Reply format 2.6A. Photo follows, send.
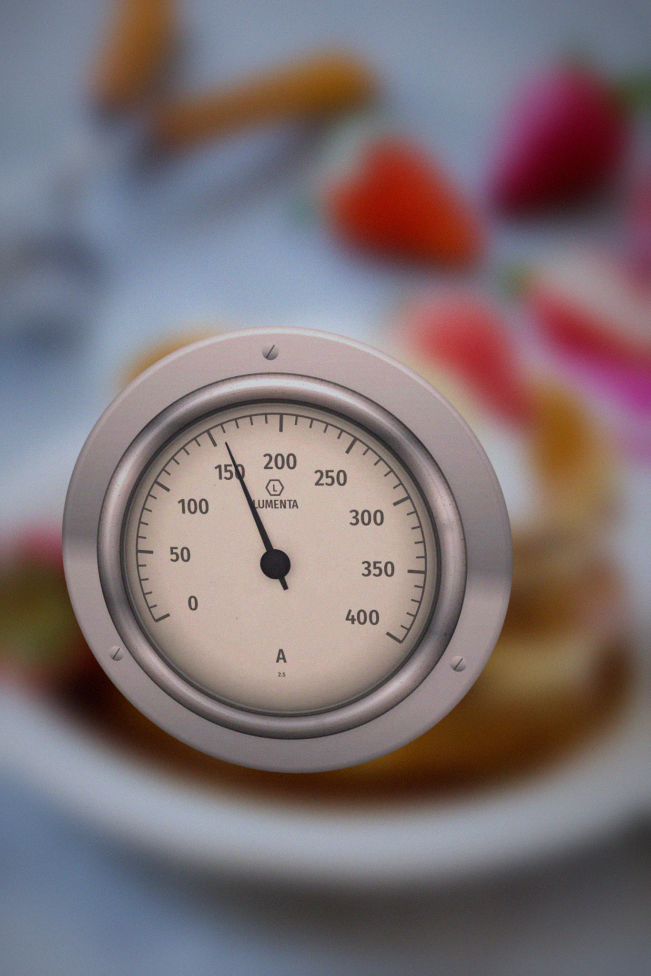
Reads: 160A
